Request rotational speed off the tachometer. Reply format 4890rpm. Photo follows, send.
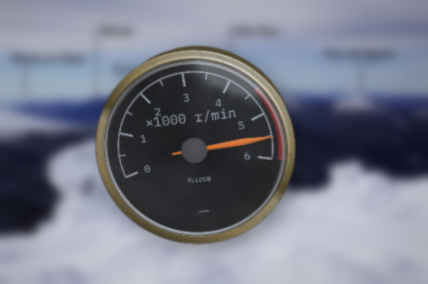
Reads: 5500rpm
